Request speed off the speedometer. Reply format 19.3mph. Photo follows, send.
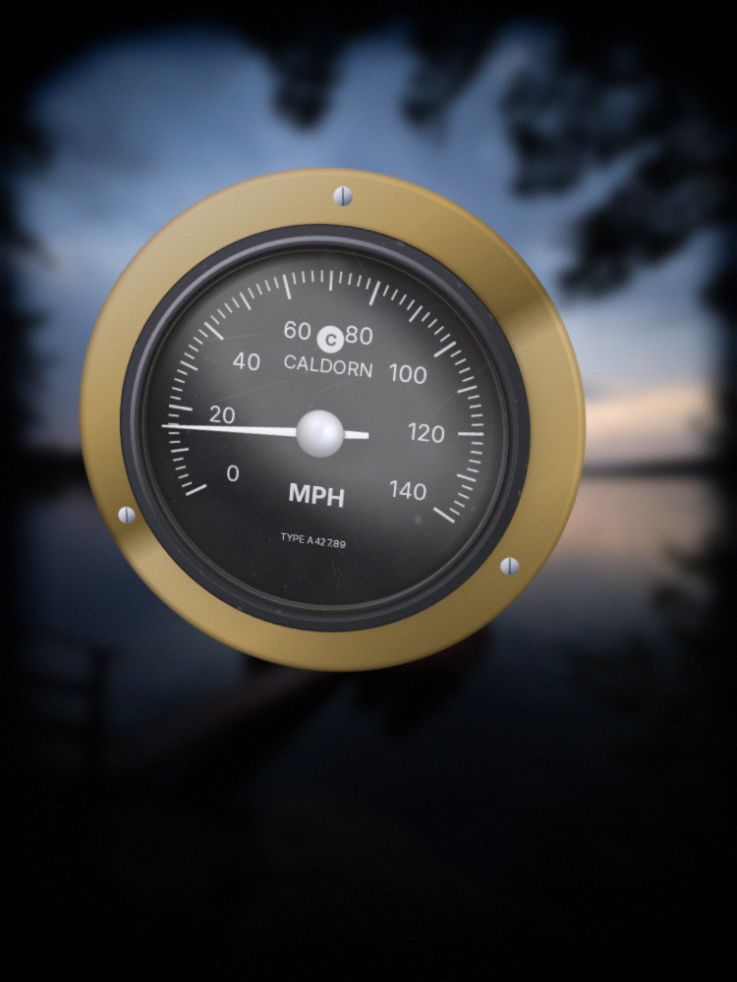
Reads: 16mph
